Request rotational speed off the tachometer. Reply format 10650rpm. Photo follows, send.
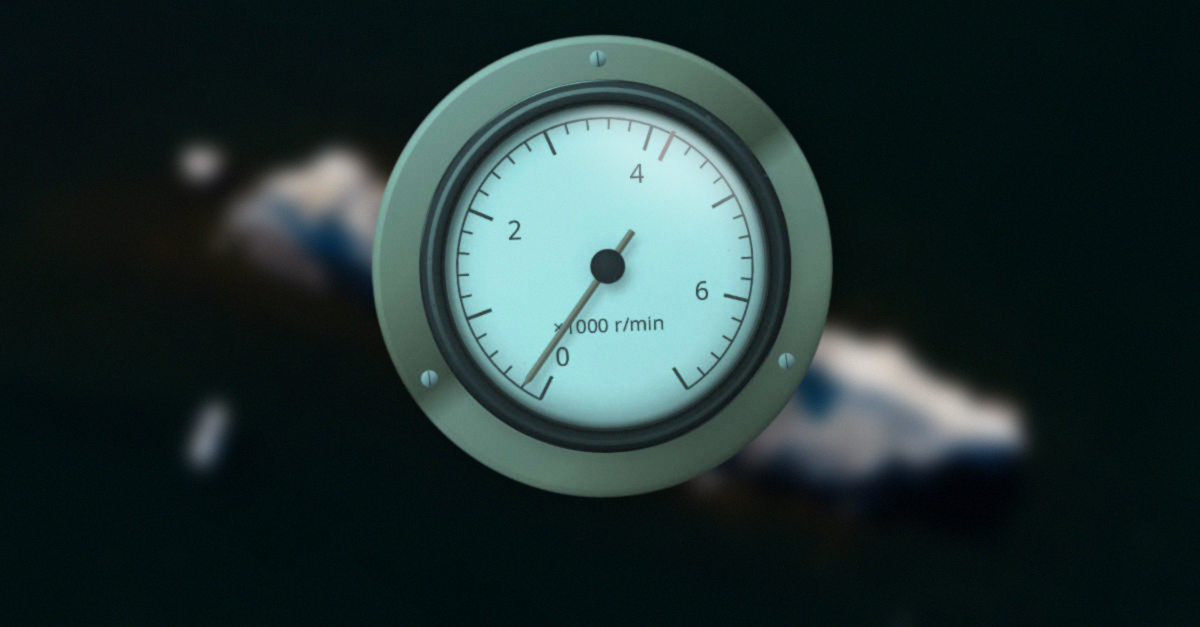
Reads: 200rpm
